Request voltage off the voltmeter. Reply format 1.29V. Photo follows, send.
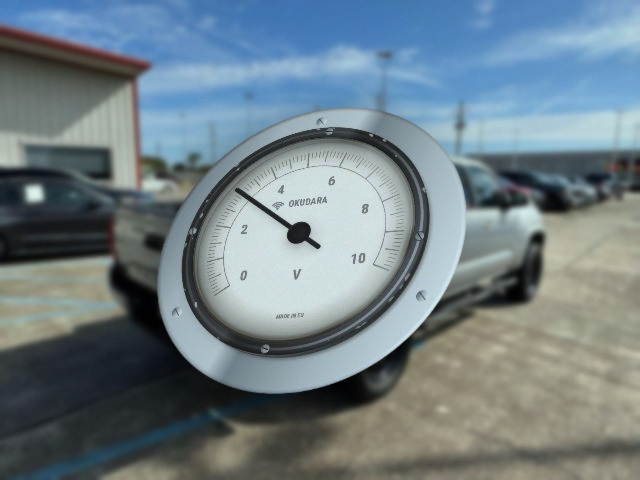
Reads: 3V
